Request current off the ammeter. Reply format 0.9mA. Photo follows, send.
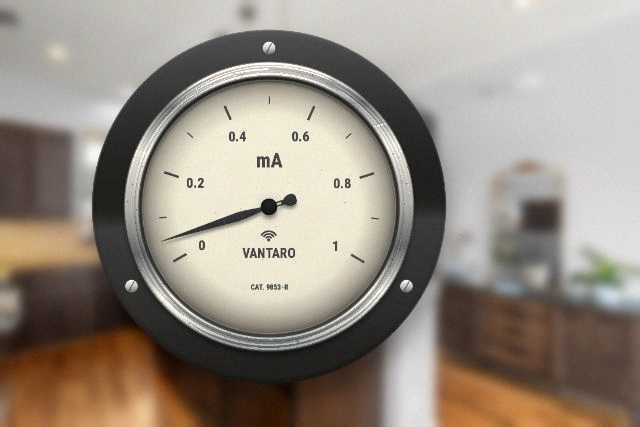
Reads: 0.05mA
